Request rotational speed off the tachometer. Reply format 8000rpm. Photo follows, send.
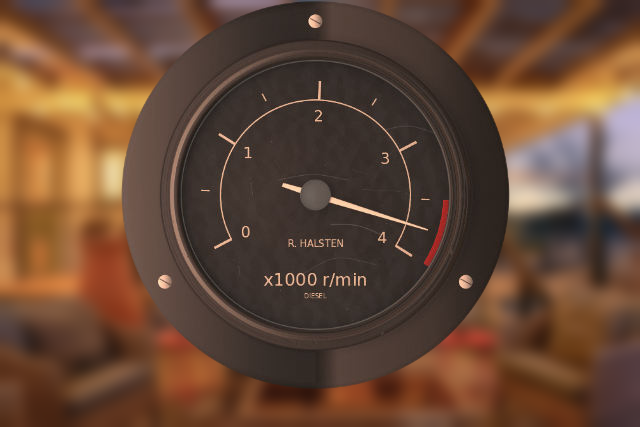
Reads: 3750rpm
